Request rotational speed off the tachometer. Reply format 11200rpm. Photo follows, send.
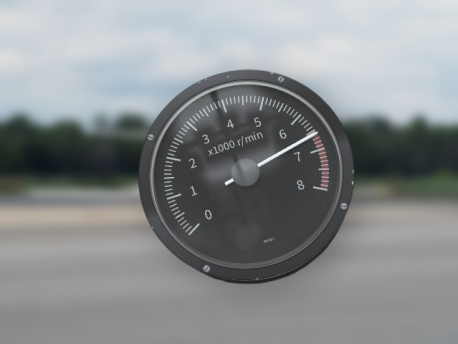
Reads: 6600rpm
